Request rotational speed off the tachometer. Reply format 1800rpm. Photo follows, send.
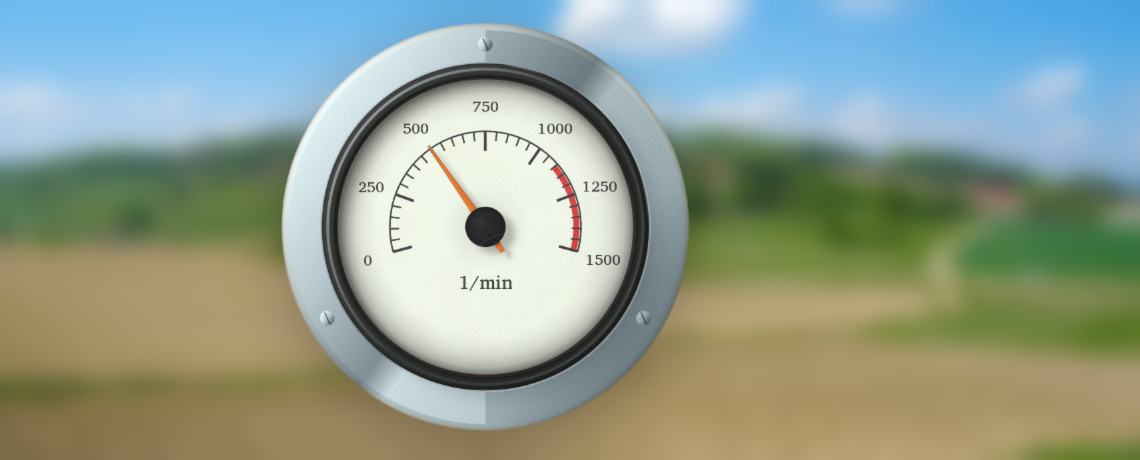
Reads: 500rpm
